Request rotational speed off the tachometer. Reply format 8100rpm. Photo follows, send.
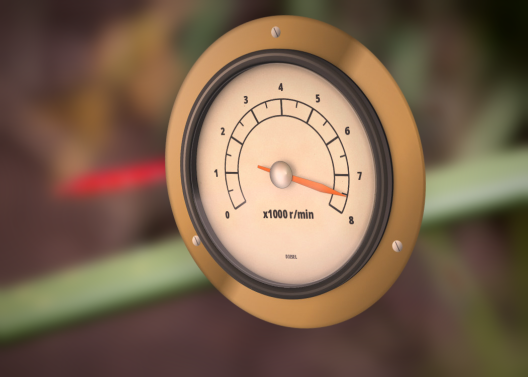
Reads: 7500rpm
